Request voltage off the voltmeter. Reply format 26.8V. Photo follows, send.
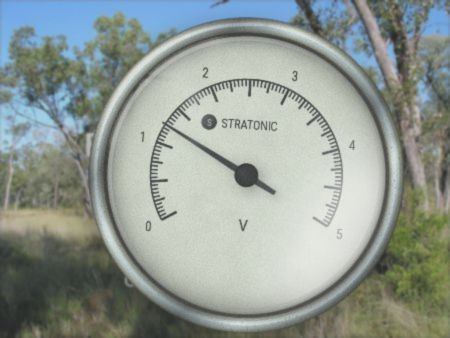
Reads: 1.25V
